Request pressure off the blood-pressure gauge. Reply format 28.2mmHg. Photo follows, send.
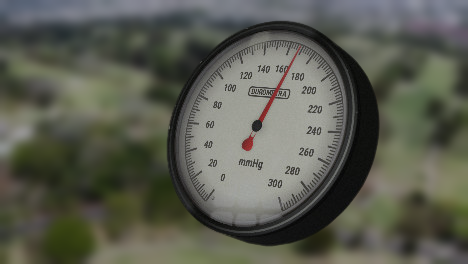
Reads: 170mmHg
